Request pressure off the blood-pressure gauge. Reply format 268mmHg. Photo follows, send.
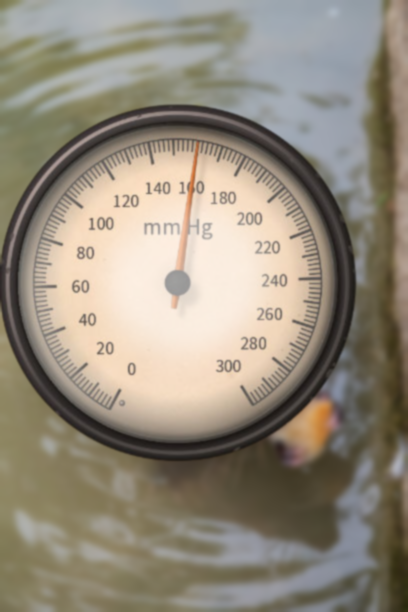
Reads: 160mmHg
